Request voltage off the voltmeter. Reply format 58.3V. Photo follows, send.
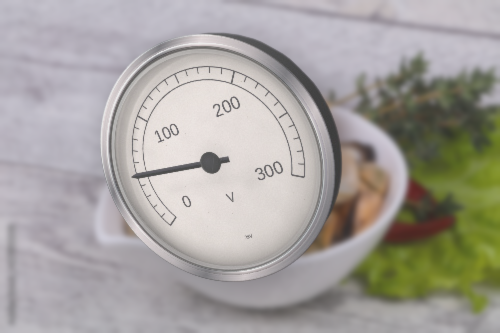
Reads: 50V
